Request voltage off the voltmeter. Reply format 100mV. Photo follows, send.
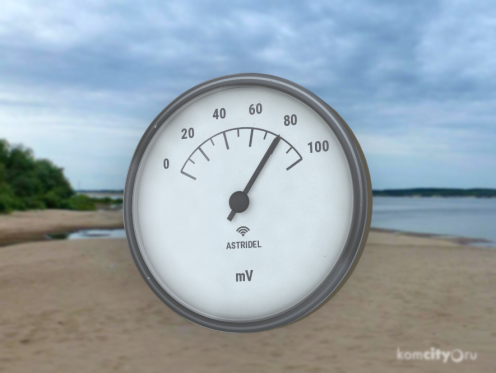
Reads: 80mV
